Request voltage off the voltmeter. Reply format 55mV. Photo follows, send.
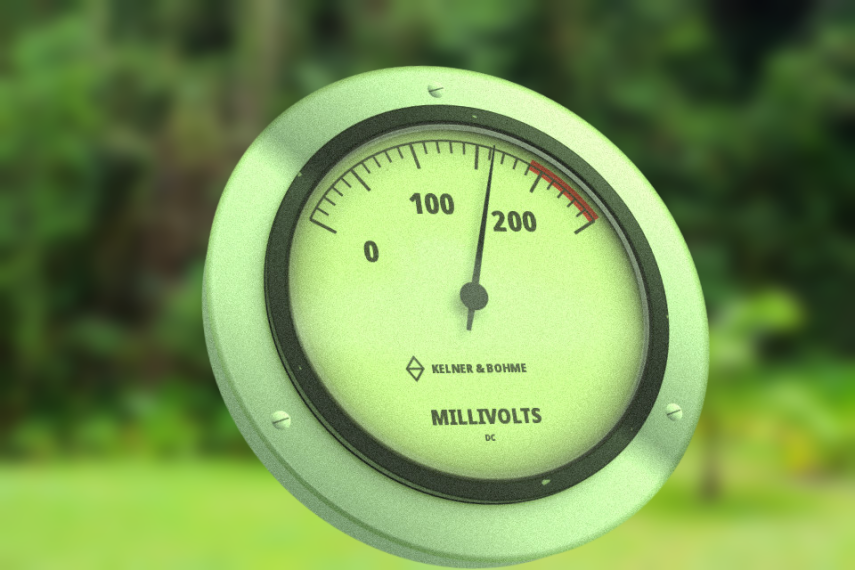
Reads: 160mV
